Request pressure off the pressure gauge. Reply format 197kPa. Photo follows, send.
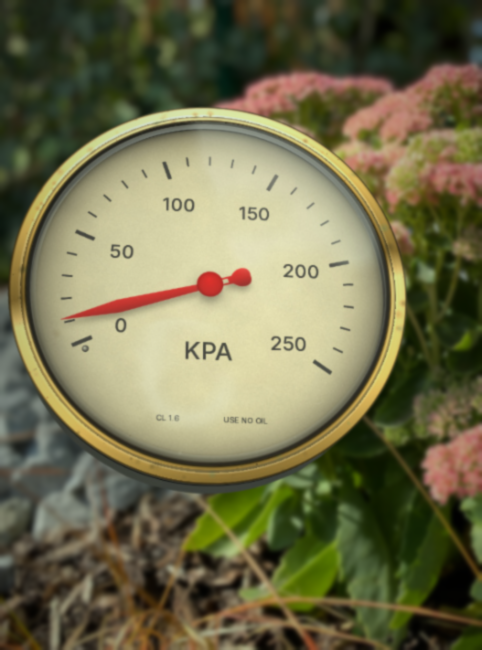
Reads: 10kPa
